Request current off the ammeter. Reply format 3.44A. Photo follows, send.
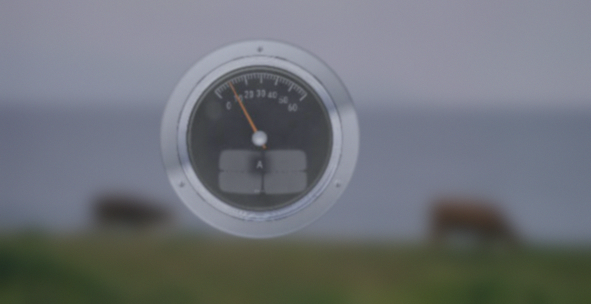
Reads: 10A
